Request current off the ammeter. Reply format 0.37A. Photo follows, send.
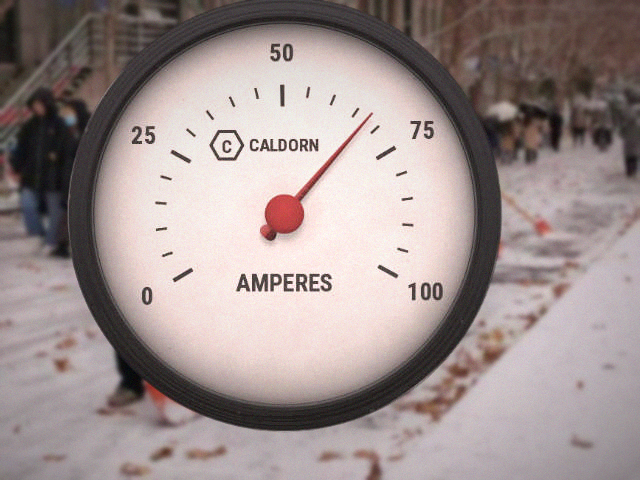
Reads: 67.5A
